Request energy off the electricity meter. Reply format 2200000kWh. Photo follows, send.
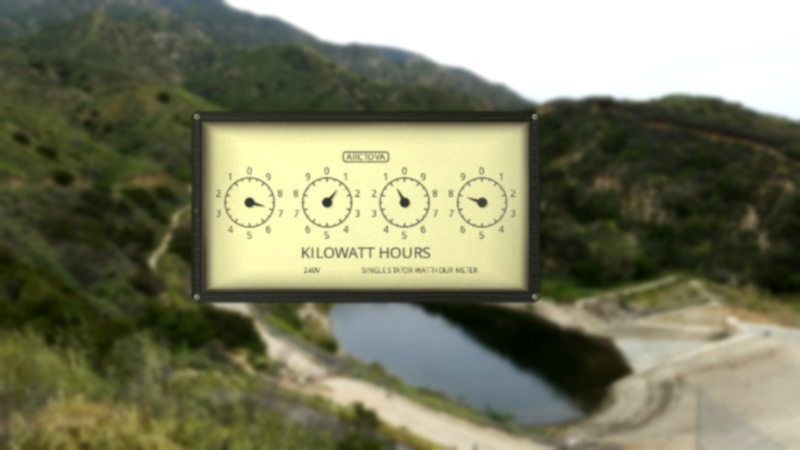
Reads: 7108kWh
